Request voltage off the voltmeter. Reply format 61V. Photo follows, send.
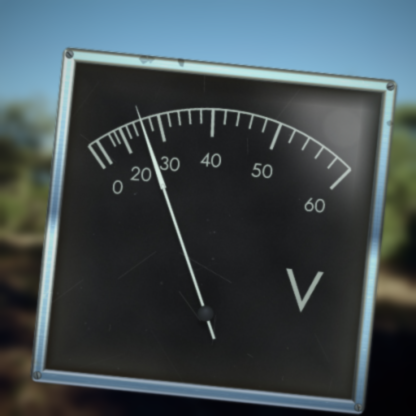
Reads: 26V
